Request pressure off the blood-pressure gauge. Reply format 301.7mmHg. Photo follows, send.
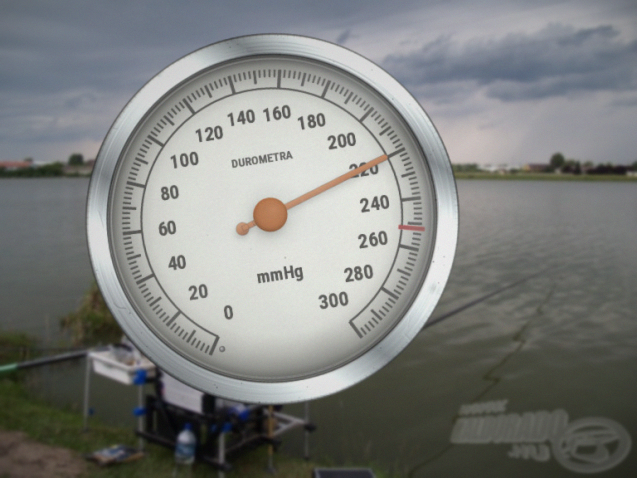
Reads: 220mmHg
